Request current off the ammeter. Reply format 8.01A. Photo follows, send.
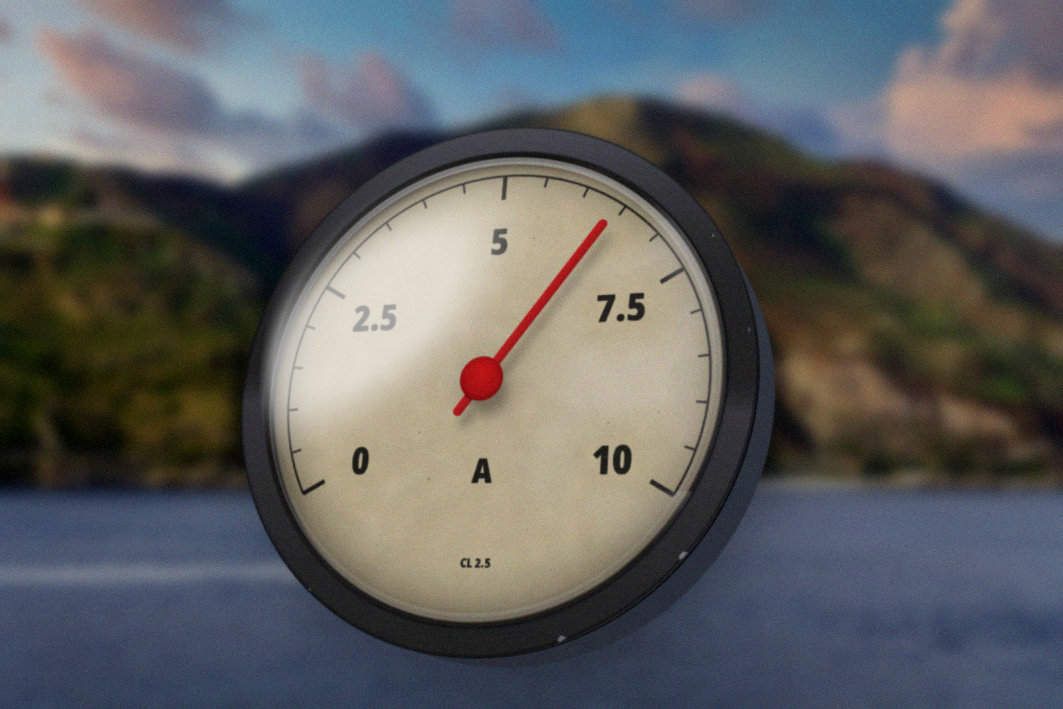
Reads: 6.5A
